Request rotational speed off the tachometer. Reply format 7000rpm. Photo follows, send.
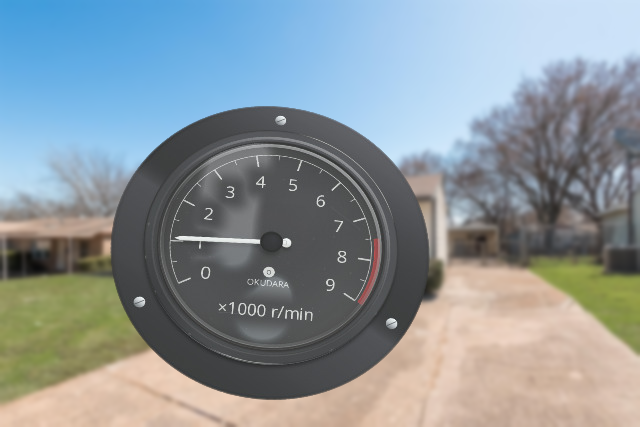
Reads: 1000rpm
